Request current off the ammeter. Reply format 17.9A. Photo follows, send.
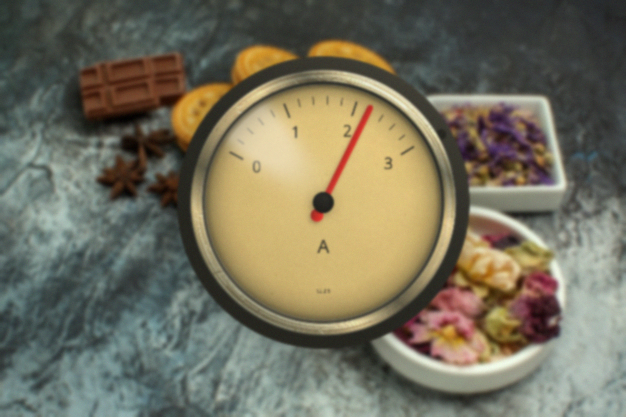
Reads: 2.2A
